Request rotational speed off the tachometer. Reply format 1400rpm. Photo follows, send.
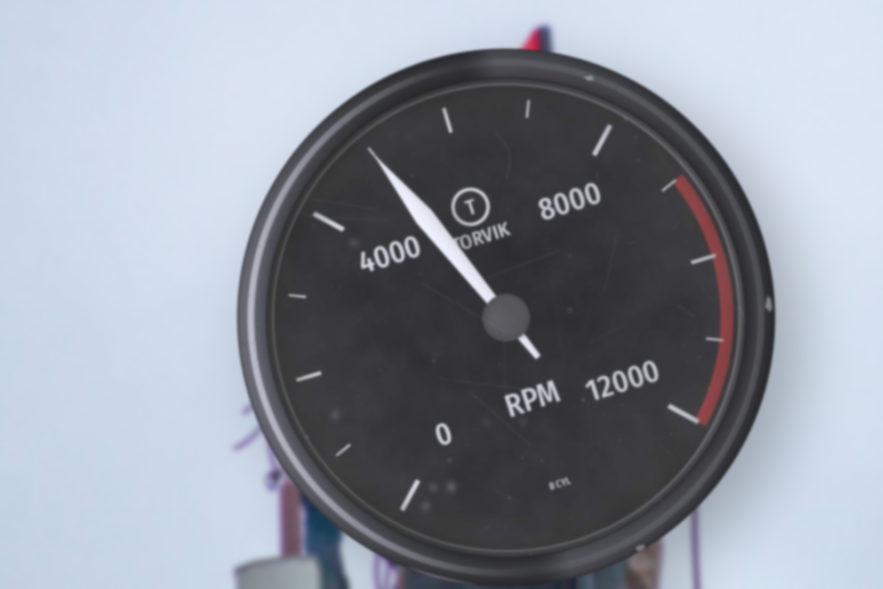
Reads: 5000rpm
